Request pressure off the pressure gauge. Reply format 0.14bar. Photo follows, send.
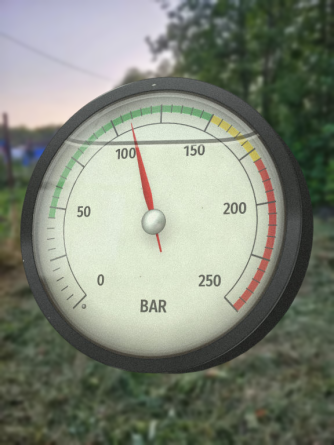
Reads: 110bar
